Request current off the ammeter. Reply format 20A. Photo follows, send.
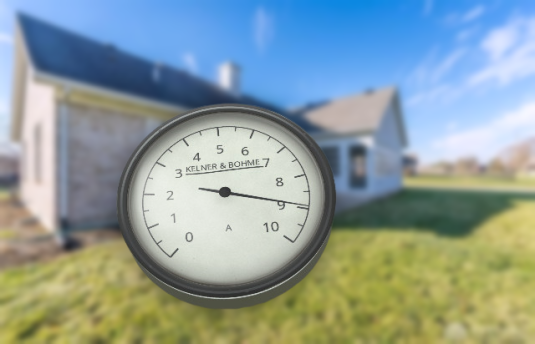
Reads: 9A
